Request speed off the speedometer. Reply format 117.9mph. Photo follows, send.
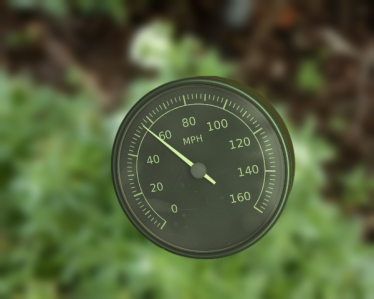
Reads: 56mph
